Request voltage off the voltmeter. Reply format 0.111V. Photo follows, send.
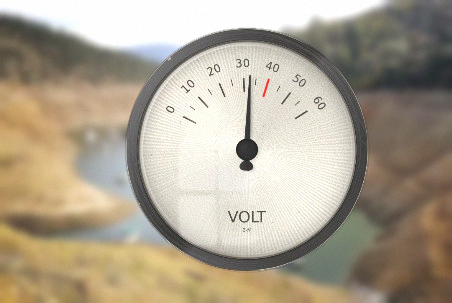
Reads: 32.5V
